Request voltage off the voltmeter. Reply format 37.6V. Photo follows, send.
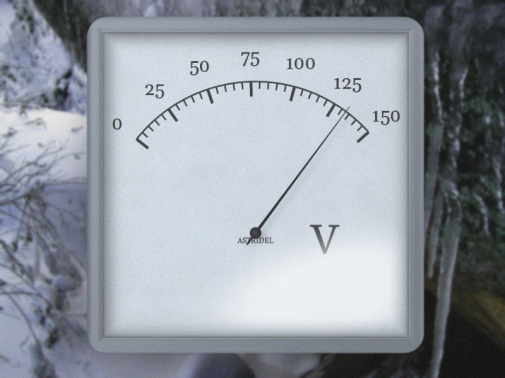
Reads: 132.5V
